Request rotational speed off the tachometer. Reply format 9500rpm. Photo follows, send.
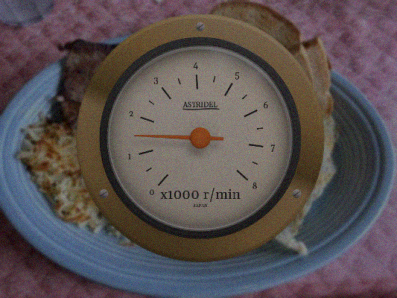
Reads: 1500rpm
